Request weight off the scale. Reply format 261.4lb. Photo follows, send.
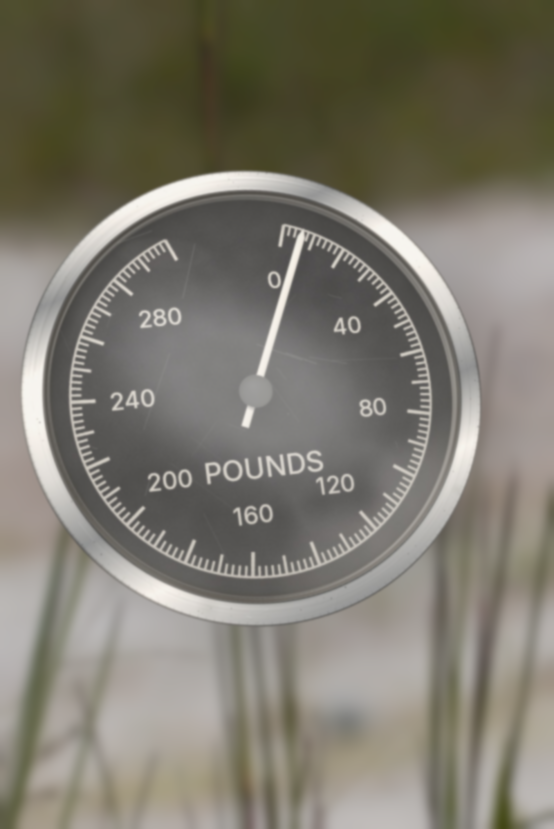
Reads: 6lb
